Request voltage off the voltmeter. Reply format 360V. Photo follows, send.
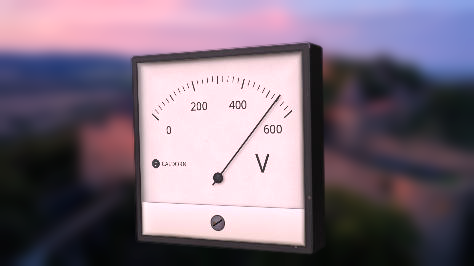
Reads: 540V
